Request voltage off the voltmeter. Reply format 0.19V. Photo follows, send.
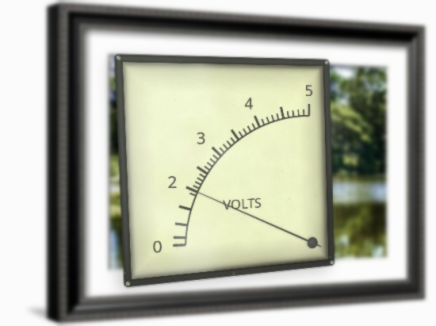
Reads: 2V
